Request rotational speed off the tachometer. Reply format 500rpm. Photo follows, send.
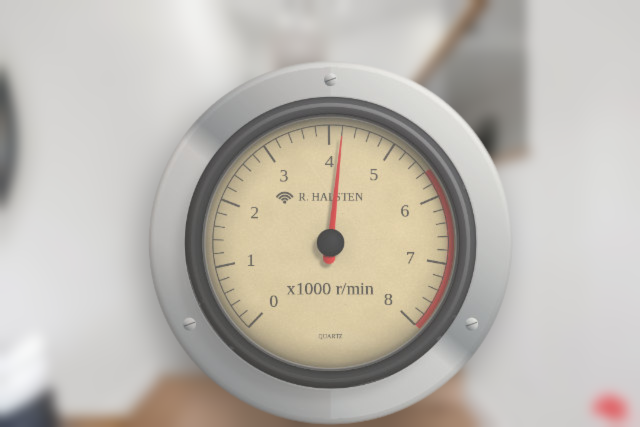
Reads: 4200rpm
